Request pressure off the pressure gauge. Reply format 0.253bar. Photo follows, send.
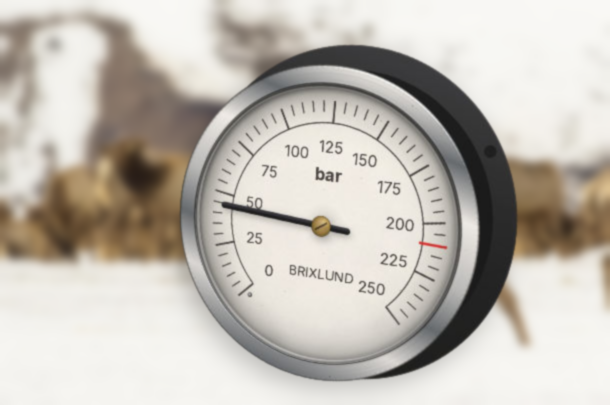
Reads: 45bar
